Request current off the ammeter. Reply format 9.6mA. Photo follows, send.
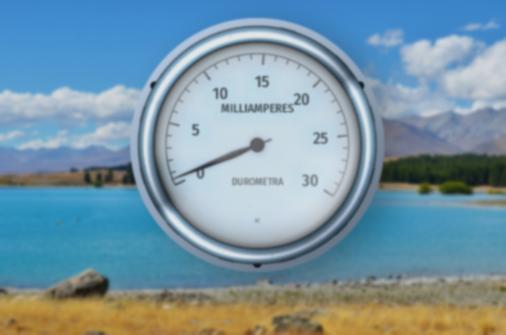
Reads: 0.5mA
